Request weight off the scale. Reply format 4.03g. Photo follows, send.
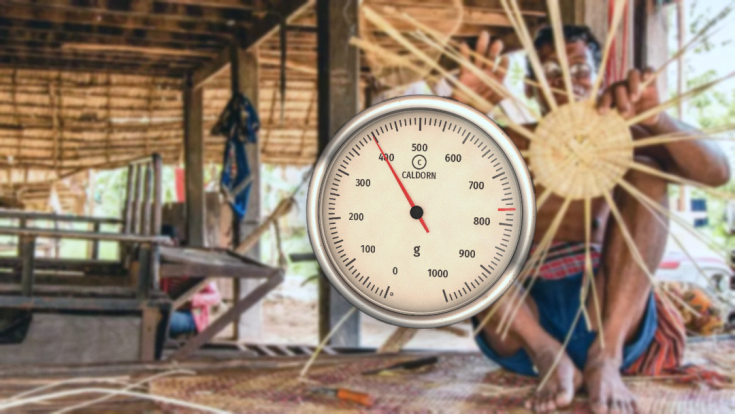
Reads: 400g
